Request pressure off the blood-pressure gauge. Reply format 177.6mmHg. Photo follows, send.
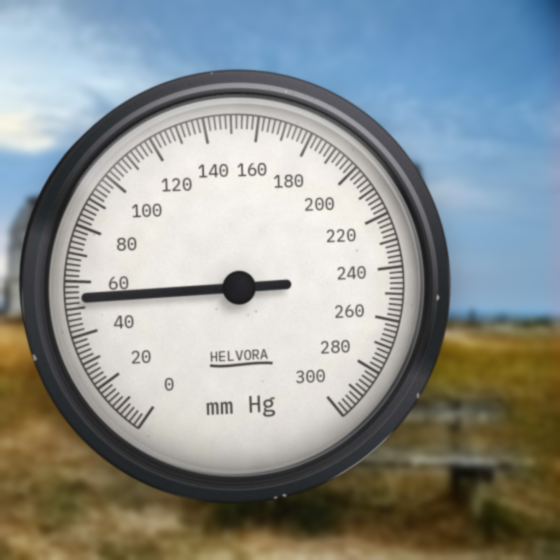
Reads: 54mmHg
